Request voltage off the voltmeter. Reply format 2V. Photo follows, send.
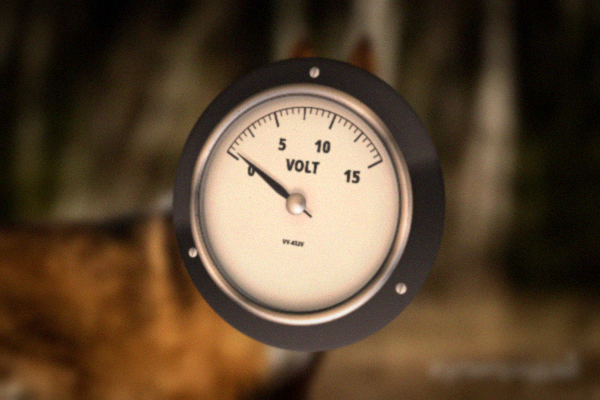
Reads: 0.5V
